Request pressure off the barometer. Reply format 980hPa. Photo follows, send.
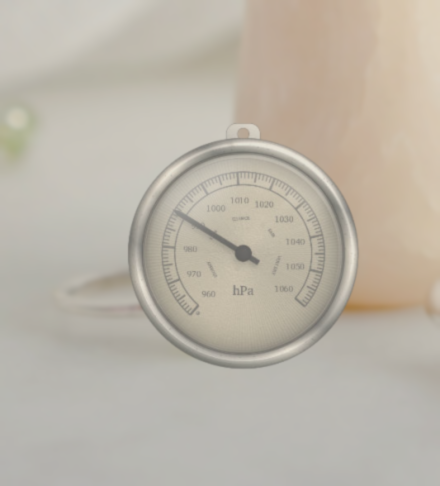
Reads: 990hPa
